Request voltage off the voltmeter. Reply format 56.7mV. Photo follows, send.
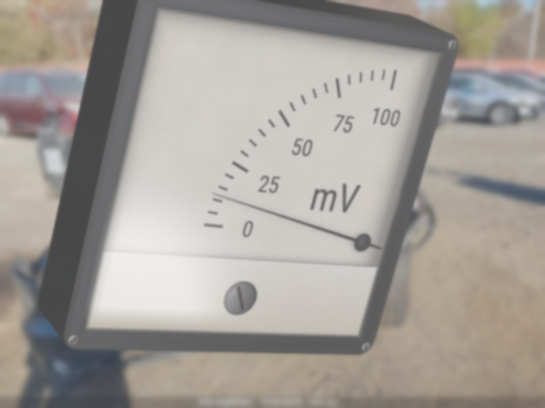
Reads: 12.5mV
